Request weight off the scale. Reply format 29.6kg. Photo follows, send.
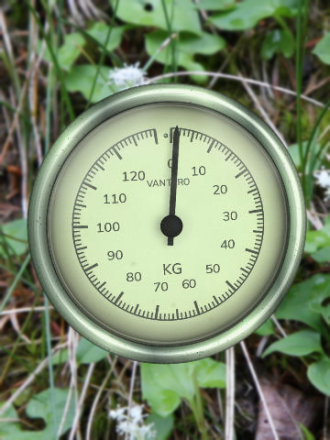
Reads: 1kg
